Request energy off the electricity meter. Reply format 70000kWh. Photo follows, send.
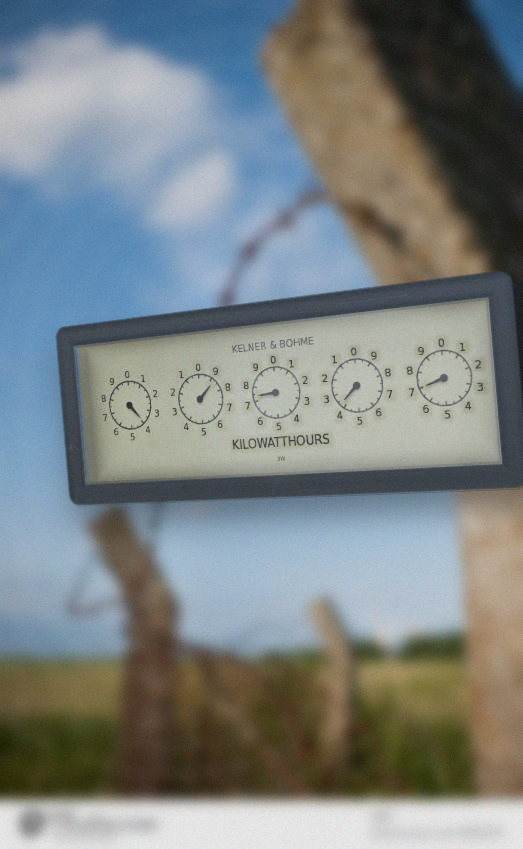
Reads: 38737kWh
